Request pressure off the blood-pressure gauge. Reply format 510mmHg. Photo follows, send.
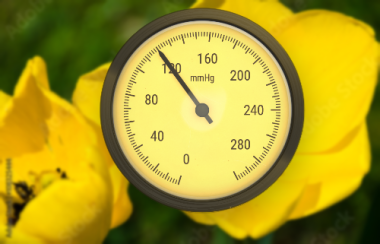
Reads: 120mmHg
